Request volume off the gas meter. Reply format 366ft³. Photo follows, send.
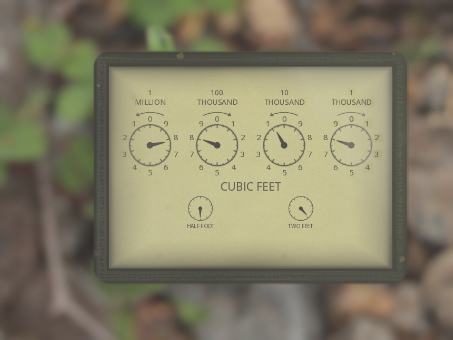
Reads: 780800ft³
